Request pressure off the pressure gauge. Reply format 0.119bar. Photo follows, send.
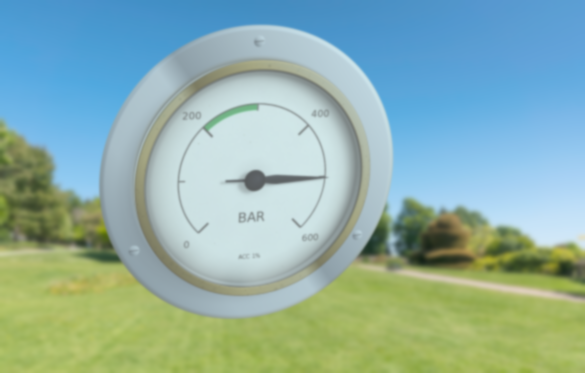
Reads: 500bar
